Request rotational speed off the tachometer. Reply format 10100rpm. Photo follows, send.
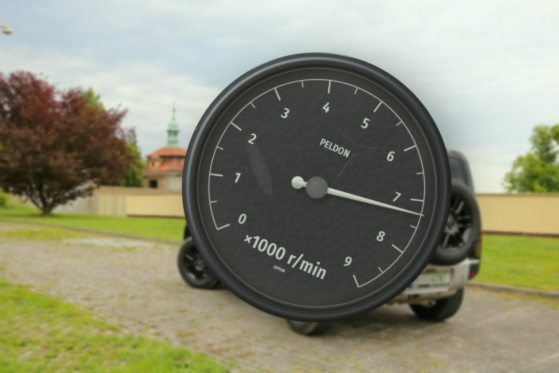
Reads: 7250rpm
